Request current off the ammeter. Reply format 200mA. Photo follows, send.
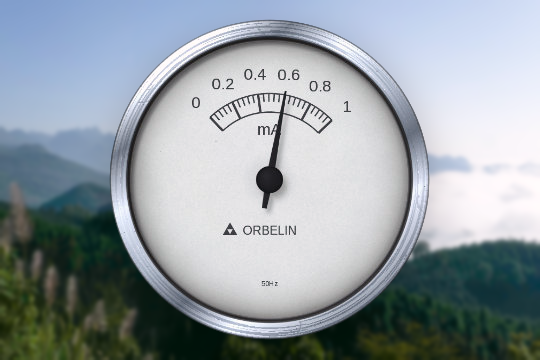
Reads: 0.6mA
